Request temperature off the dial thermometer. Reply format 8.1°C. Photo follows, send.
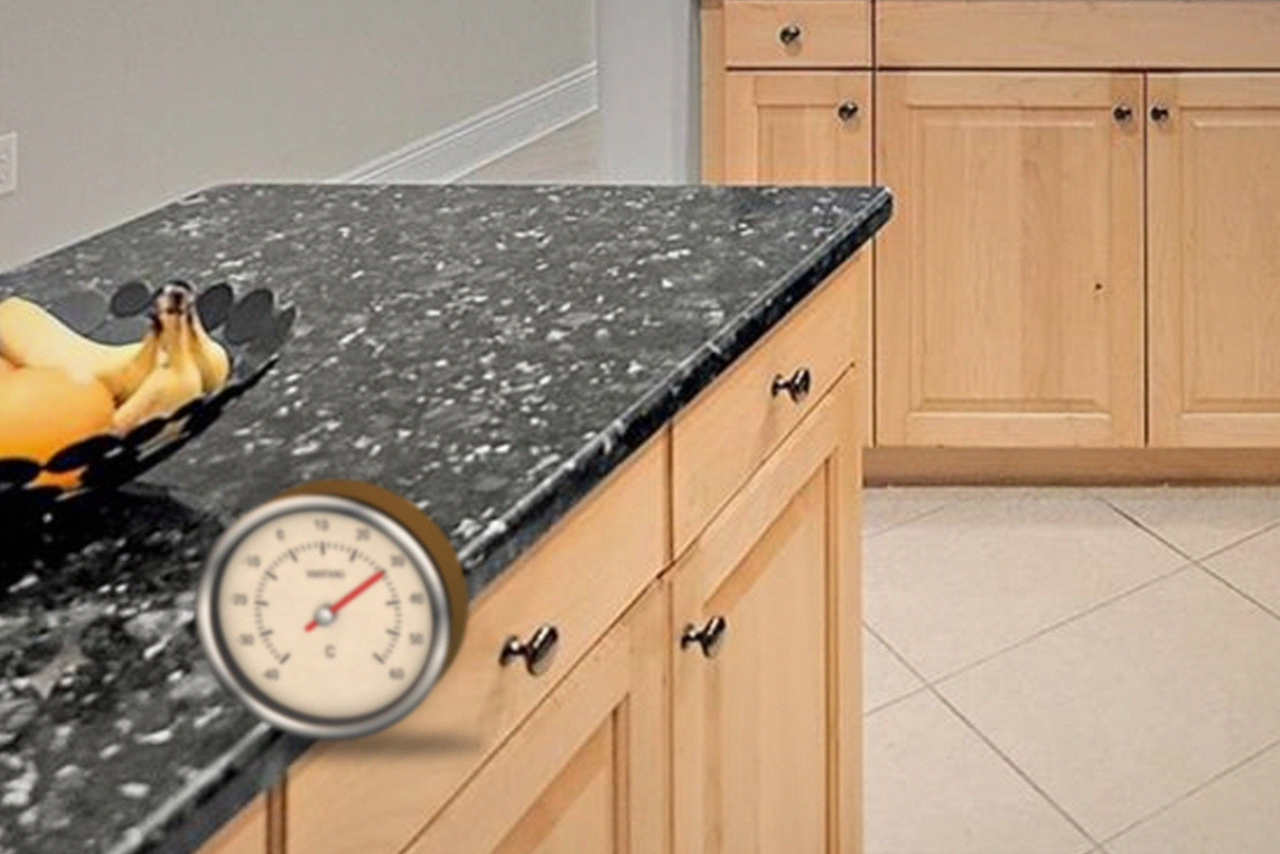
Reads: 30°C
